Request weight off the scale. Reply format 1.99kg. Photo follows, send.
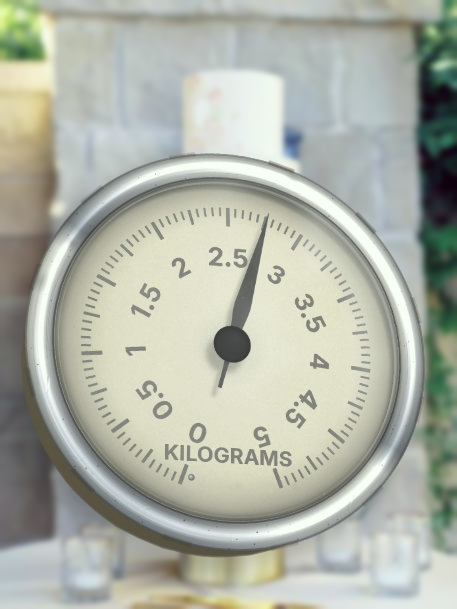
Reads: 2.75kg
